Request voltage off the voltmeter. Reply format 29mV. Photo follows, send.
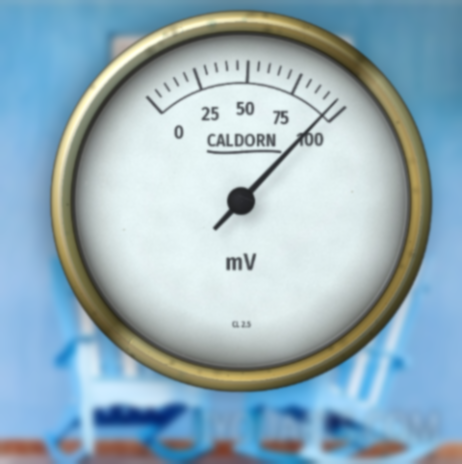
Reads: 95mV
